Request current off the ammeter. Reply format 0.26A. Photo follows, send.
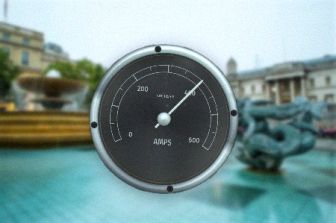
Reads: 400A
